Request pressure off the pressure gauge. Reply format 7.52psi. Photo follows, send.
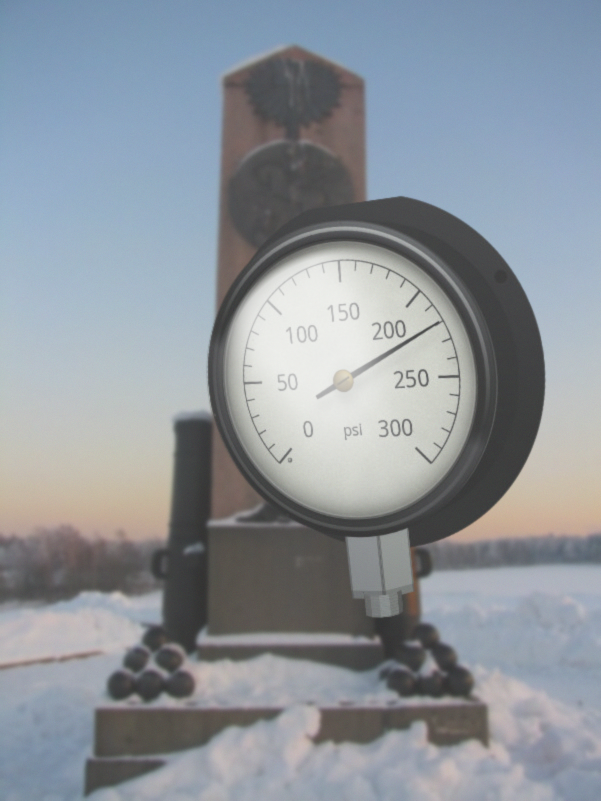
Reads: 220psi
